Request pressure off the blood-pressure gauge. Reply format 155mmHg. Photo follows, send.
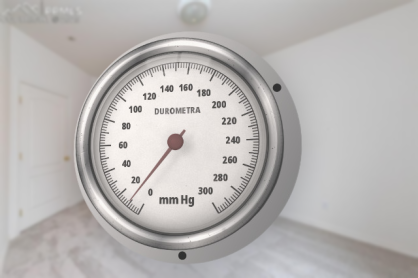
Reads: 10mmHg
